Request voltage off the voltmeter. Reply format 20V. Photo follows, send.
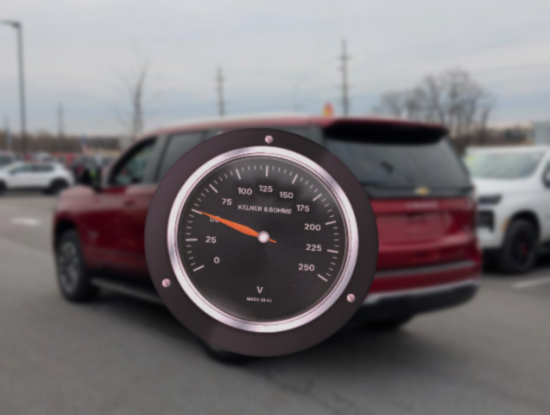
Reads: 50V
